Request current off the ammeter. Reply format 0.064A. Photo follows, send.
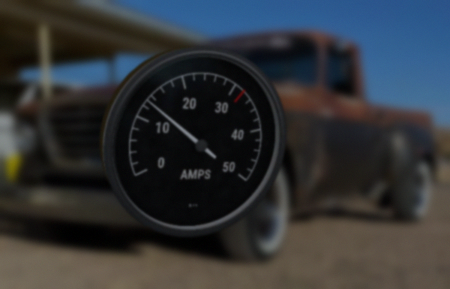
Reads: 13A
